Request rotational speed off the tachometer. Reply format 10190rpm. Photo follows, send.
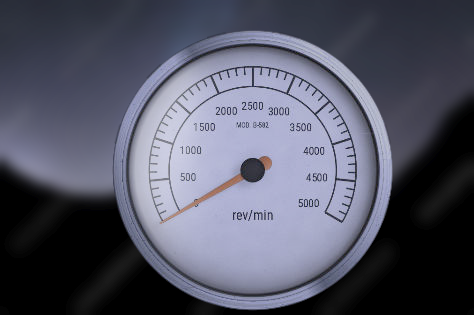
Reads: 0rpm
